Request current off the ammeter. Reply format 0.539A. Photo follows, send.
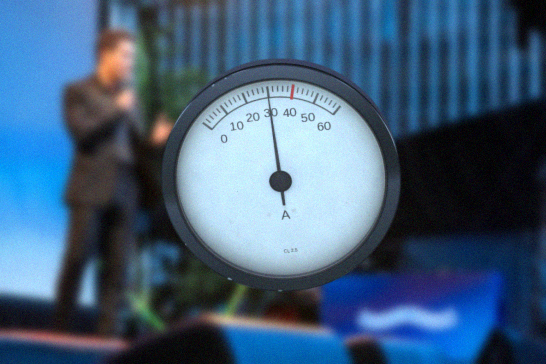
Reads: 30A
